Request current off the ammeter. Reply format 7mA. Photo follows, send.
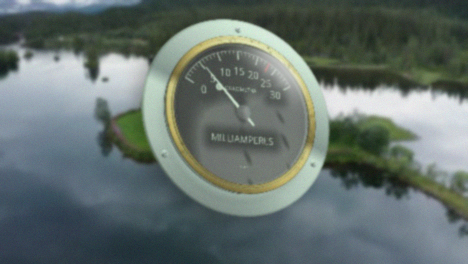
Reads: 5mA
